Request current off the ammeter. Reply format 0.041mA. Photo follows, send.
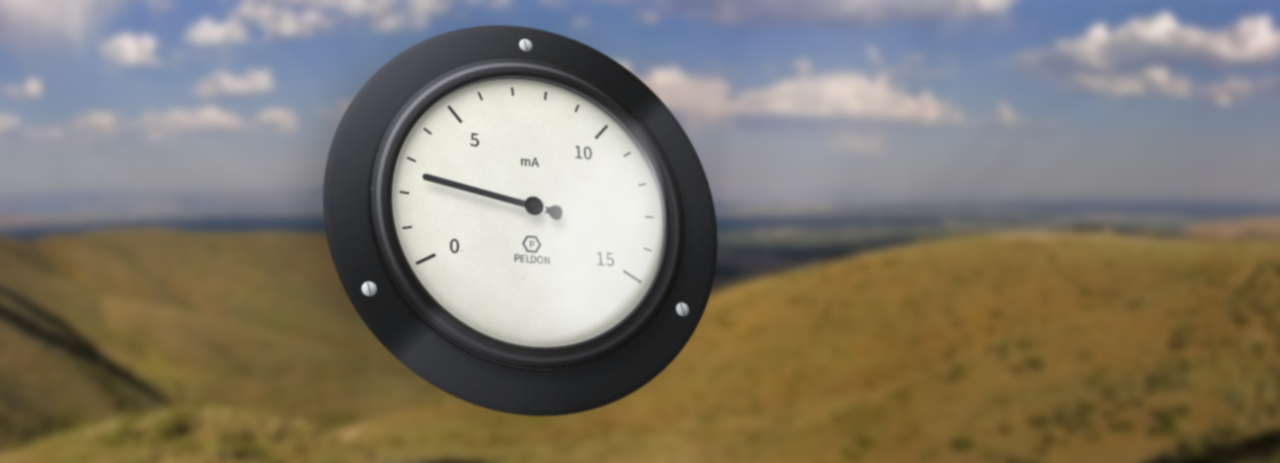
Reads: 2.5mA
